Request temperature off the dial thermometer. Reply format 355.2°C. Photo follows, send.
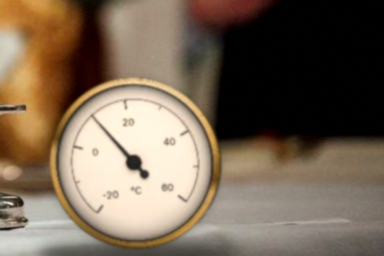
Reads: 10°C
